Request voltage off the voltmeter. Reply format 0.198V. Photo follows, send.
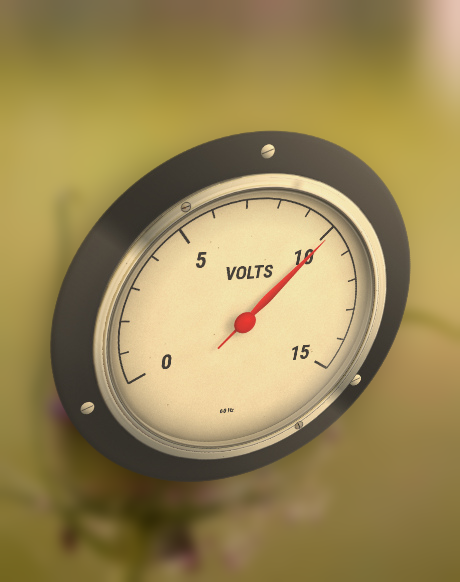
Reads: 10V
